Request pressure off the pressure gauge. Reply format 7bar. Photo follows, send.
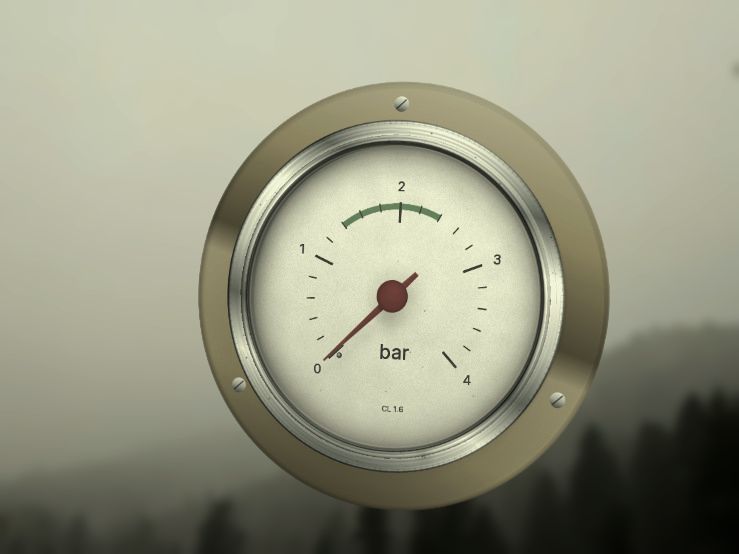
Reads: 0bar
